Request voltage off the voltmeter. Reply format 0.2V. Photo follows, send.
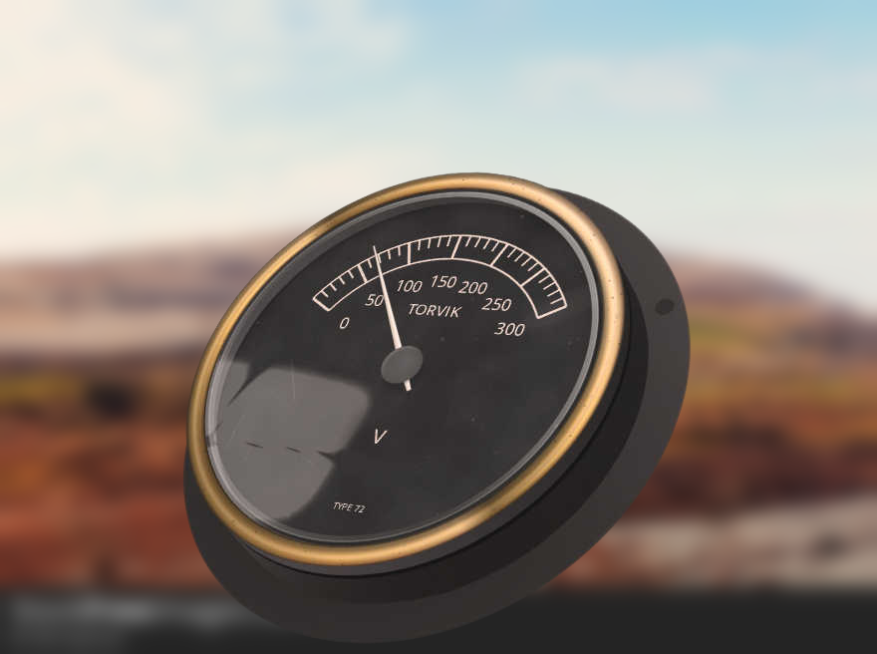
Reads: 70V
